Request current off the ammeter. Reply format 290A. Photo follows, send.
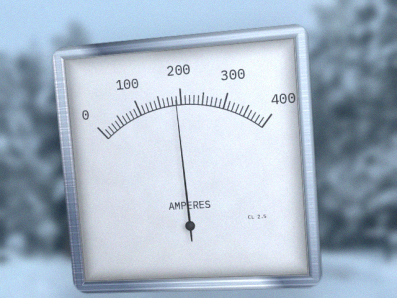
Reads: 190A
